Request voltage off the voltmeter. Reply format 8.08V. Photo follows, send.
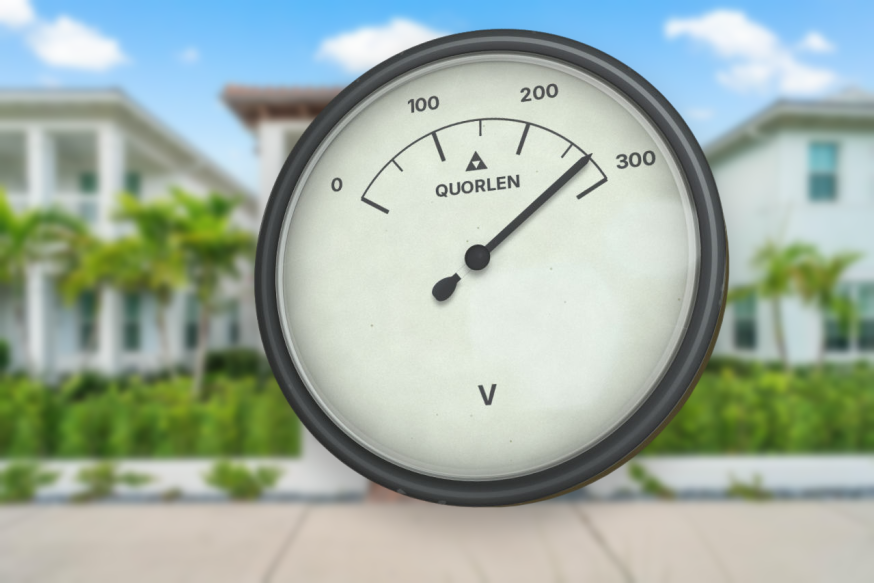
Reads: 275V
